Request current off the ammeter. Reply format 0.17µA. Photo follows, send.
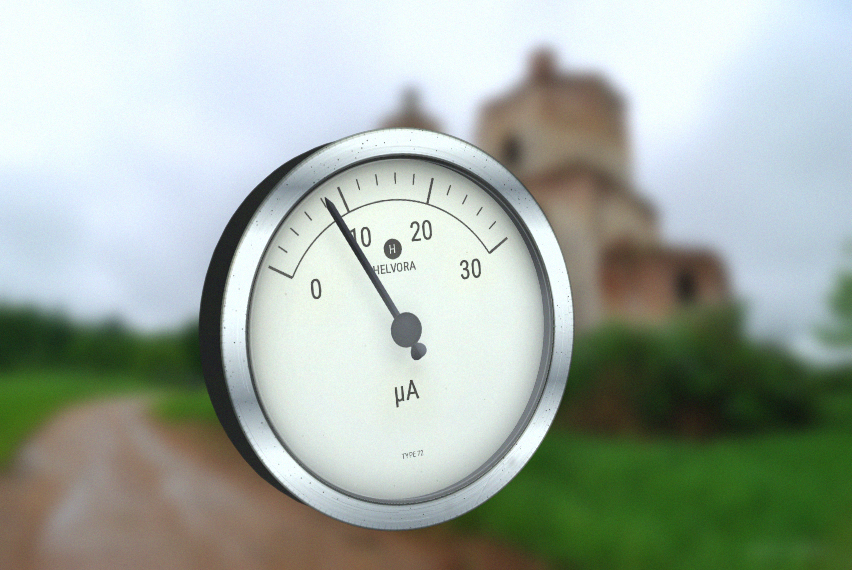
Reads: 8µA
